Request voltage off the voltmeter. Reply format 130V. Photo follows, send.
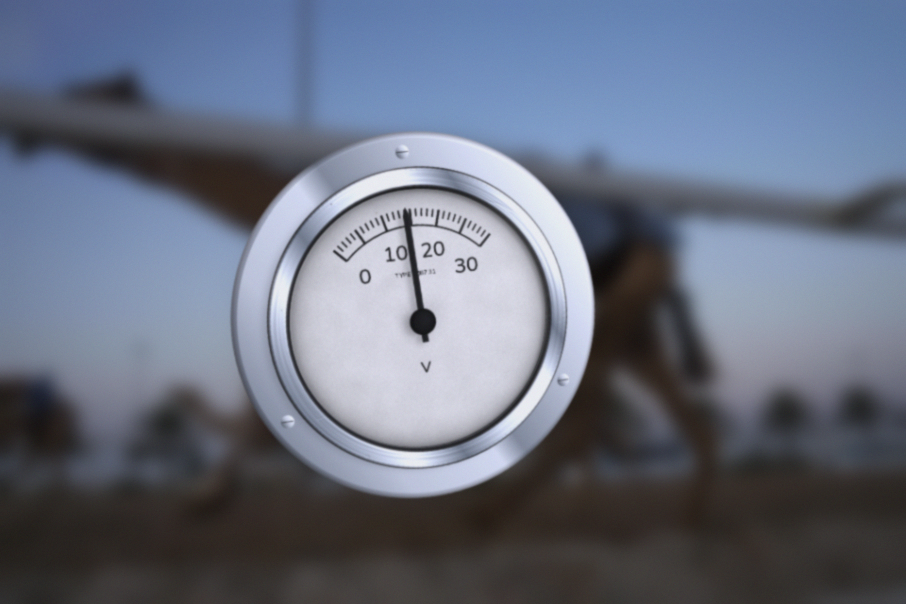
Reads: 14V
